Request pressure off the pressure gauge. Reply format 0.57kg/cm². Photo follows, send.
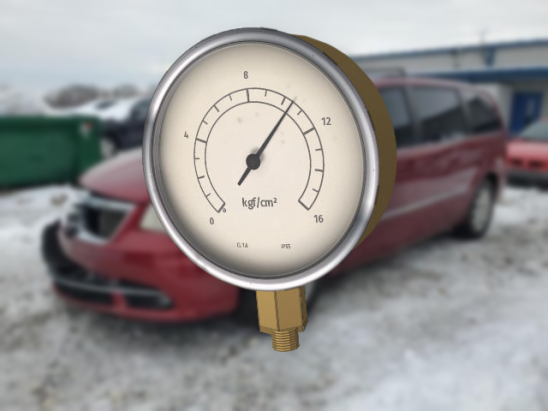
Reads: 10.5kg/cm²
